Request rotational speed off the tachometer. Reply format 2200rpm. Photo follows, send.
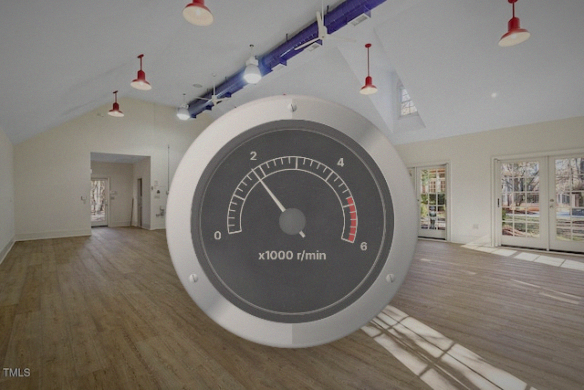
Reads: 1800rpm
